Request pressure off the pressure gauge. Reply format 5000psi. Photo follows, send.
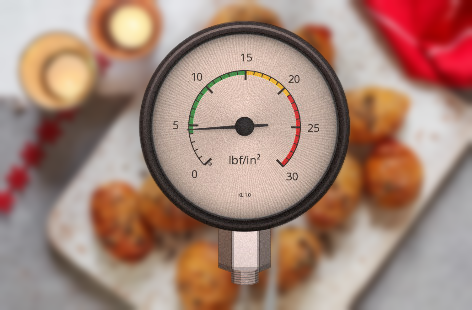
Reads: 4.5psi
